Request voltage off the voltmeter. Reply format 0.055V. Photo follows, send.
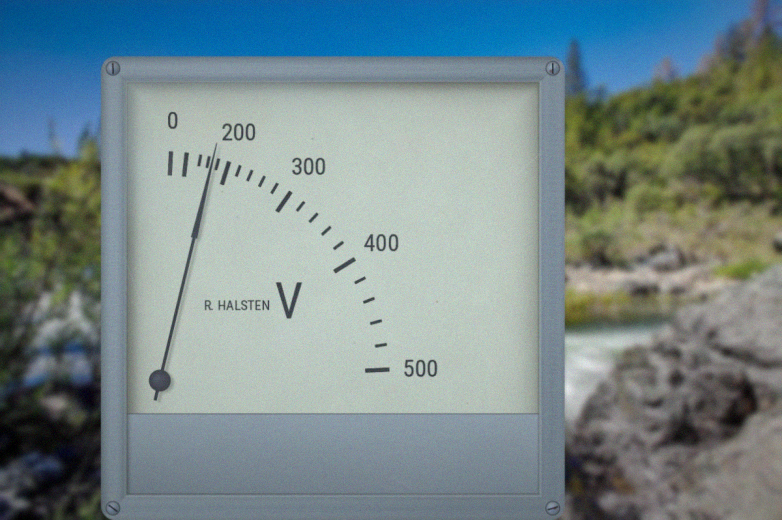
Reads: 170V
